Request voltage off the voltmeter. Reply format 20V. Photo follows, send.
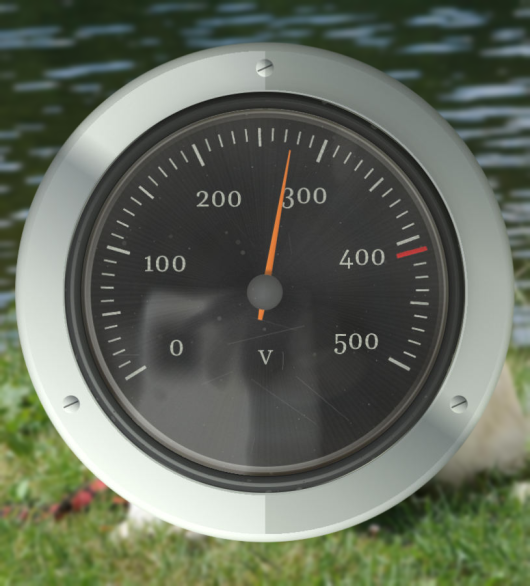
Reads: 275V
